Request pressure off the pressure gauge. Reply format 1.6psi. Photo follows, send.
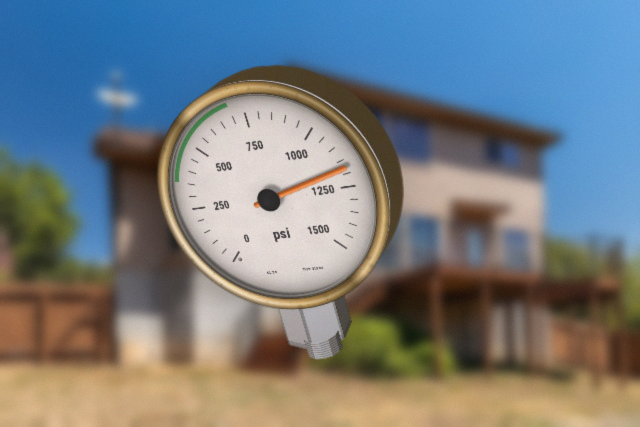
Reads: 1175psi
